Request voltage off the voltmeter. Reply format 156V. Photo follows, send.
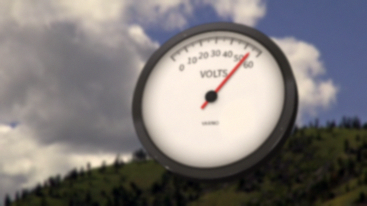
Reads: 55V
